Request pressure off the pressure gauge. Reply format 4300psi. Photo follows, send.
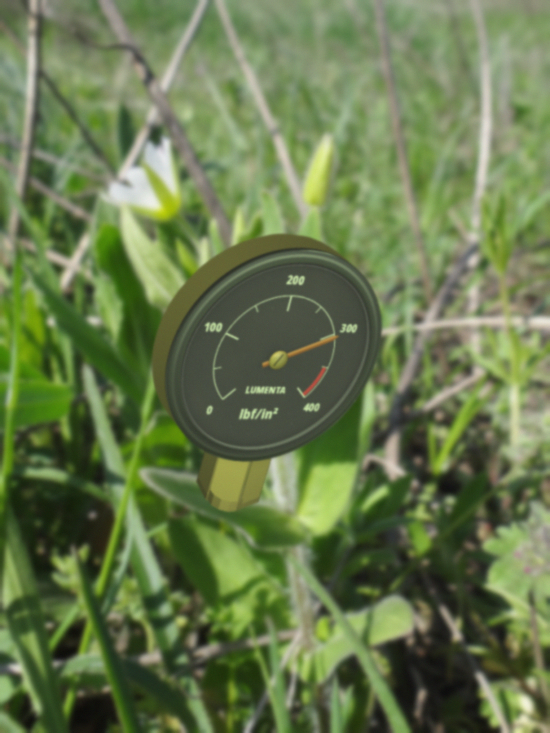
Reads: 300psi
